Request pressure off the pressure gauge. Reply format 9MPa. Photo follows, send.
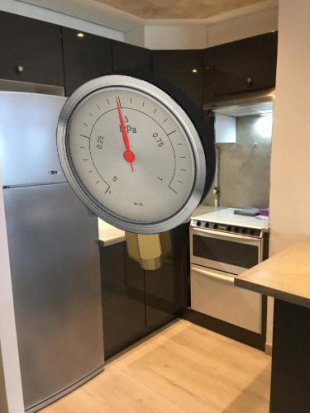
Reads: 0.5MPa
